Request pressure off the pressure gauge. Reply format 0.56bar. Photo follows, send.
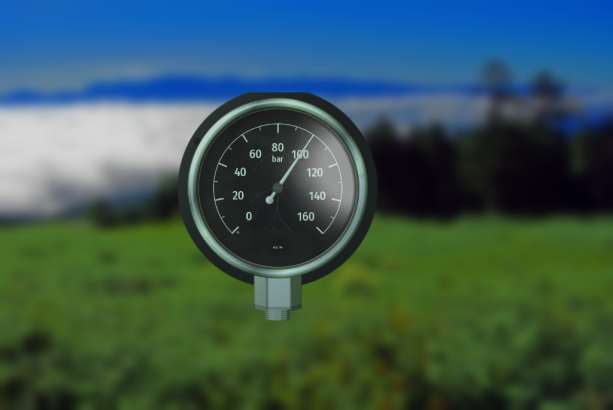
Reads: 100bar
